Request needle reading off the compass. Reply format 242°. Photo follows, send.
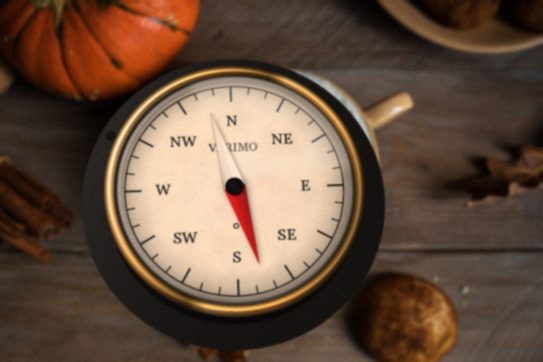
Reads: 165°
